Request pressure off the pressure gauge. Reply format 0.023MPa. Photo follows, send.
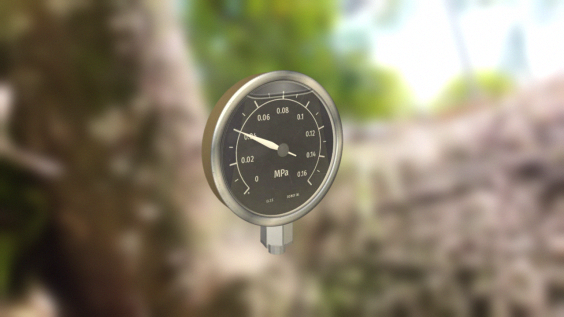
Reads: 0.04MPa
